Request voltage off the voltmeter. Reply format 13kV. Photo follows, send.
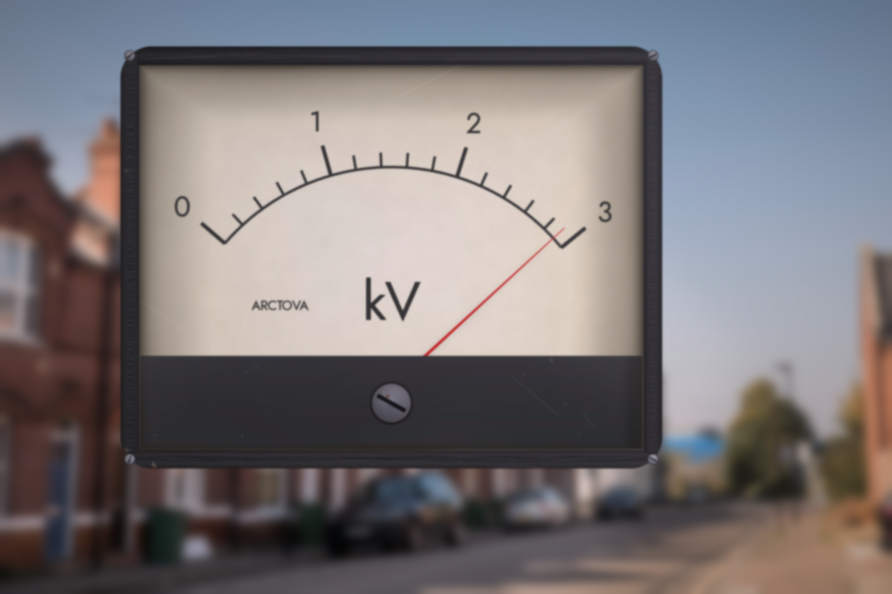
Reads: 2.9kV
